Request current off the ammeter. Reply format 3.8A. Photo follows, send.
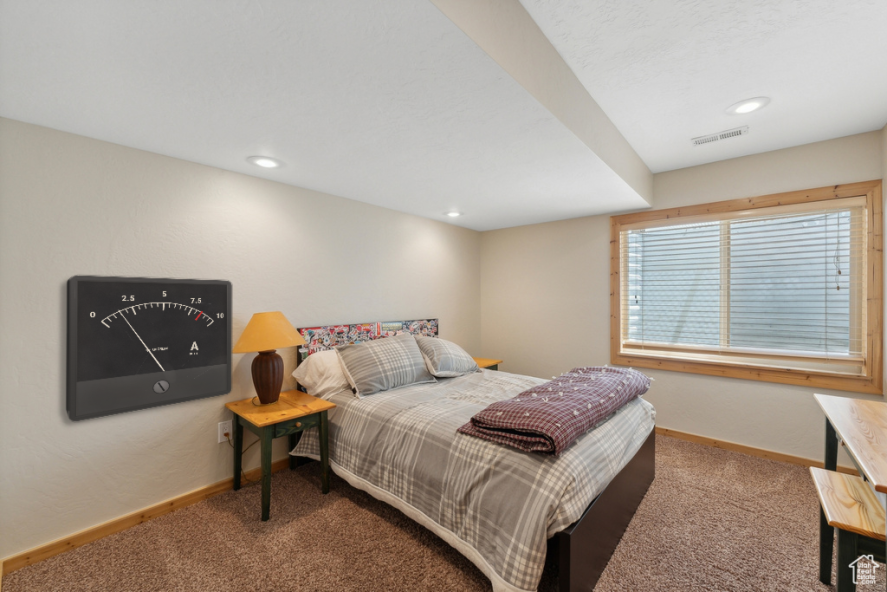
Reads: 1.5A
